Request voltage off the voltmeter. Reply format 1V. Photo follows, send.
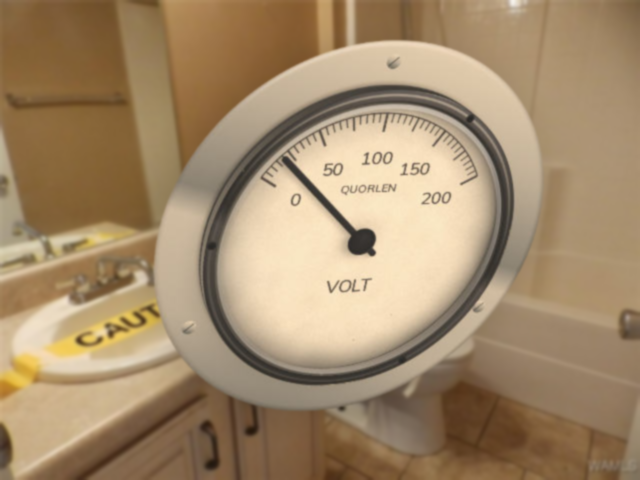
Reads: 20V
